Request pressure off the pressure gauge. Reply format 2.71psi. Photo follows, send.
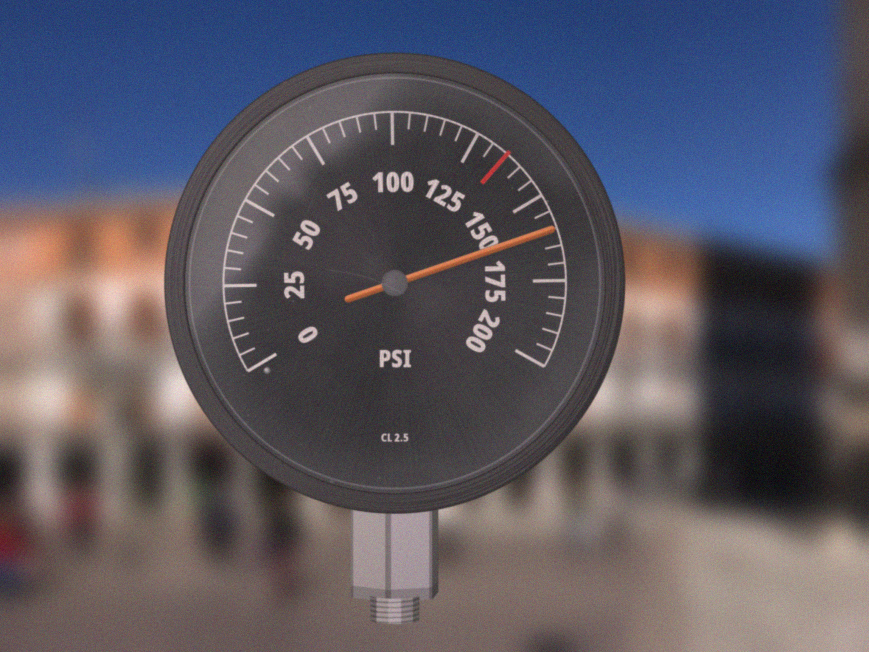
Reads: 160psi
